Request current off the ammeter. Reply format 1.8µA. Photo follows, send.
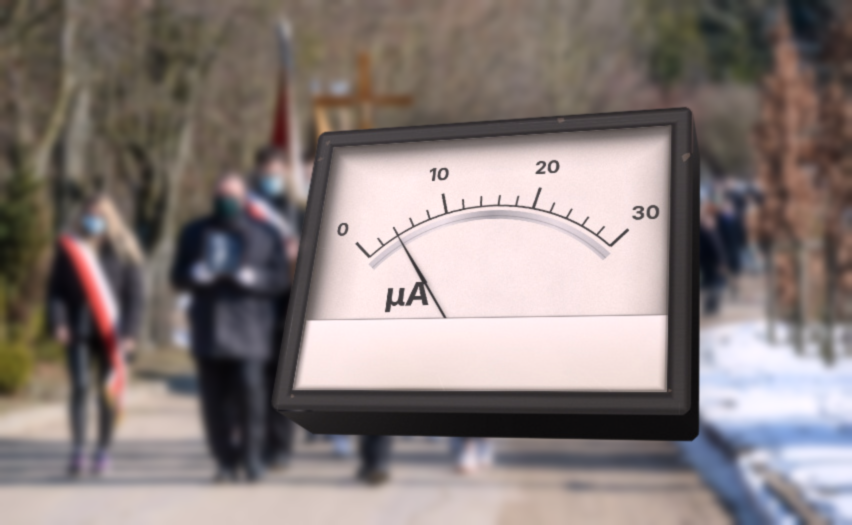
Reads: 4µA
